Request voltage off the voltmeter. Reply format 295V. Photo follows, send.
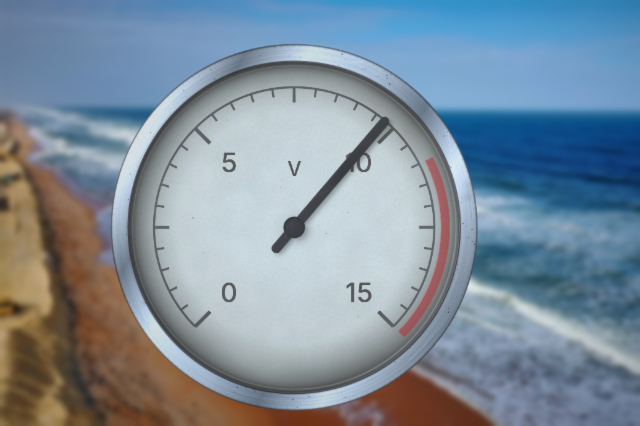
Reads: 9.75V
